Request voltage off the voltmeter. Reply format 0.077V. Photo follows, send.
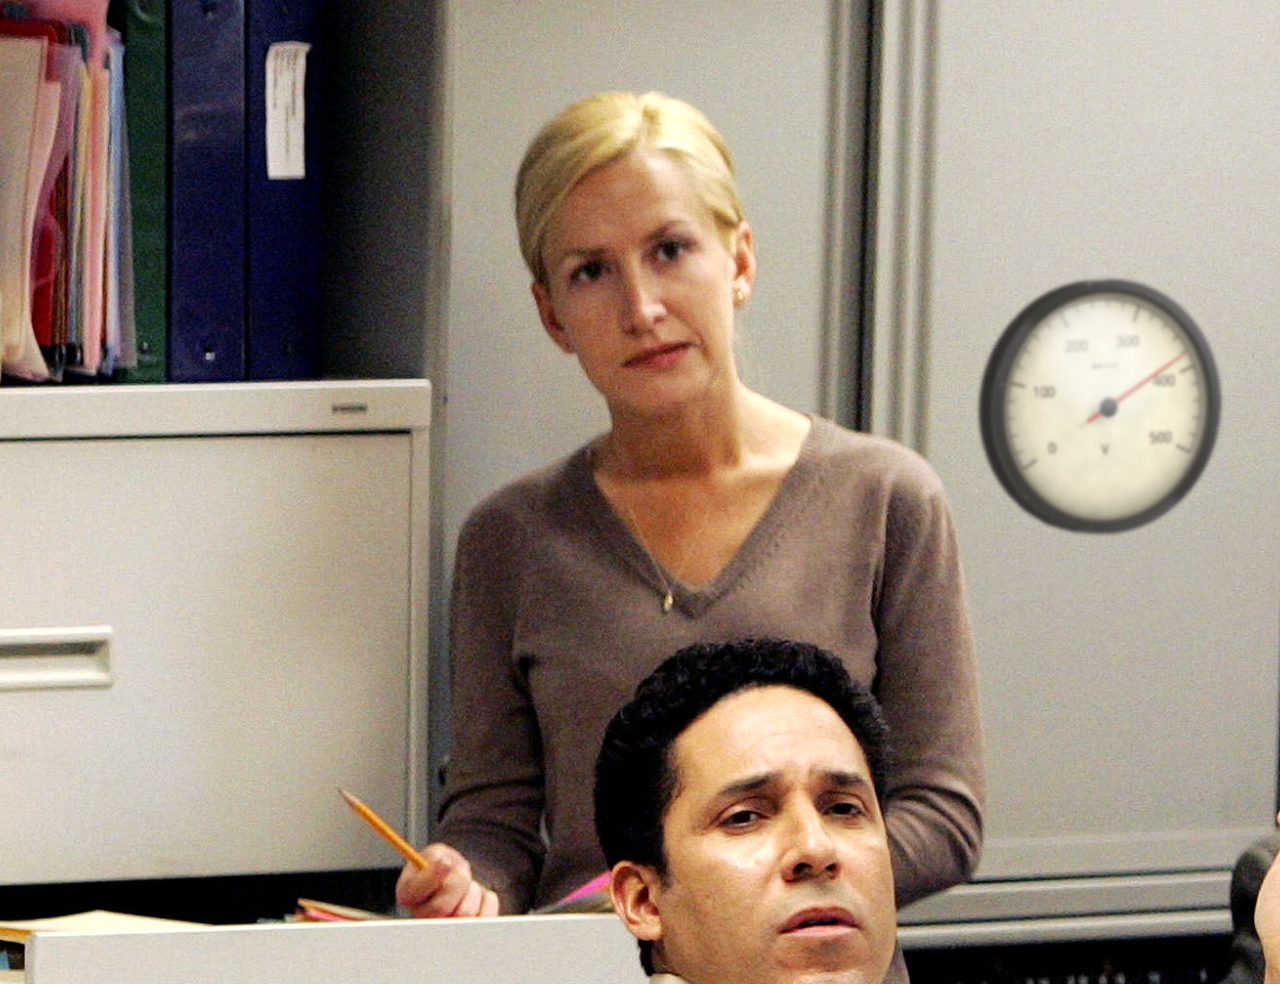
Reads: 380V
